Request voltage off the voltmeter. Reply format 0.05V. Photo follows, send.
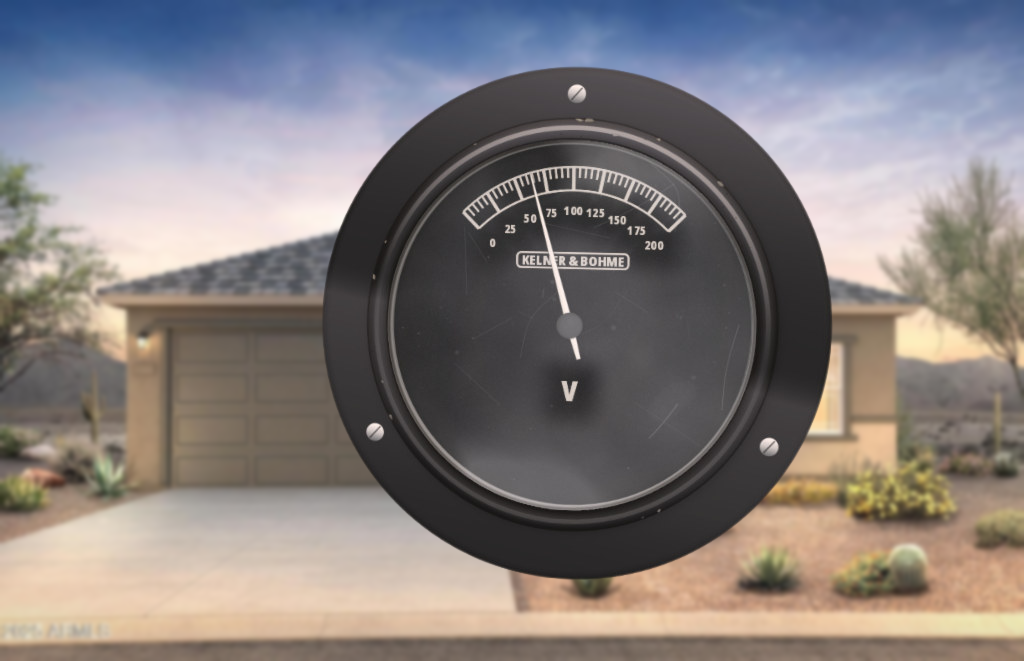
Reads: 65V
